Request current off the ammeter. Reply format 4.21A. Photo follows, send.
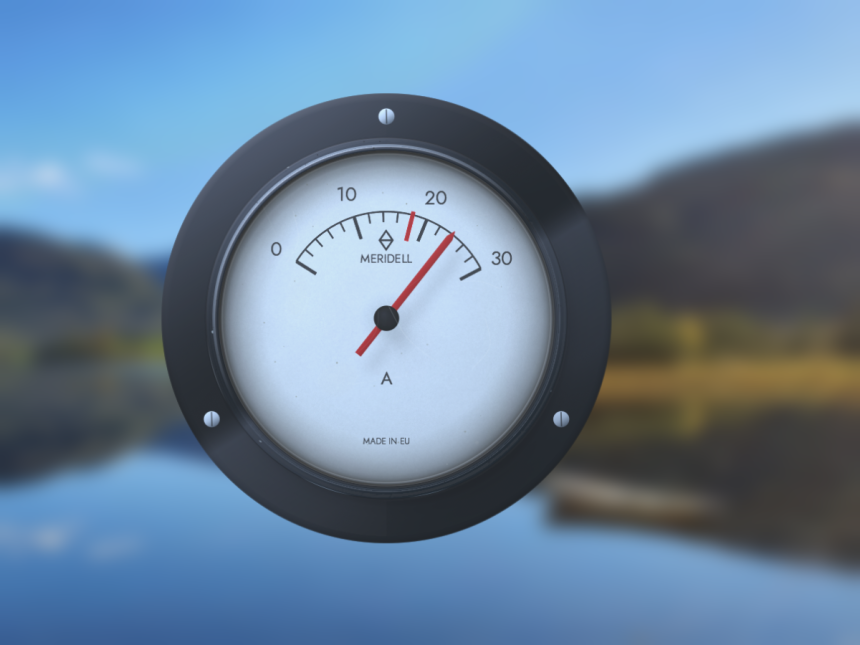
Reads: 24A
